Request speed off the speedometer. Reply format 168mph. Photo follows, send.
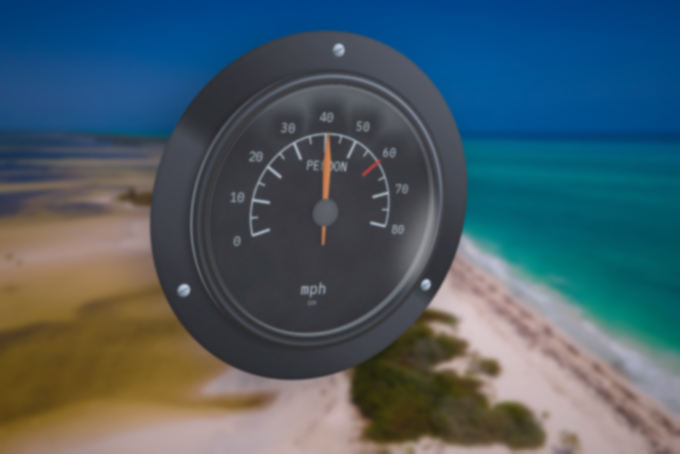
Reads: 40mph
